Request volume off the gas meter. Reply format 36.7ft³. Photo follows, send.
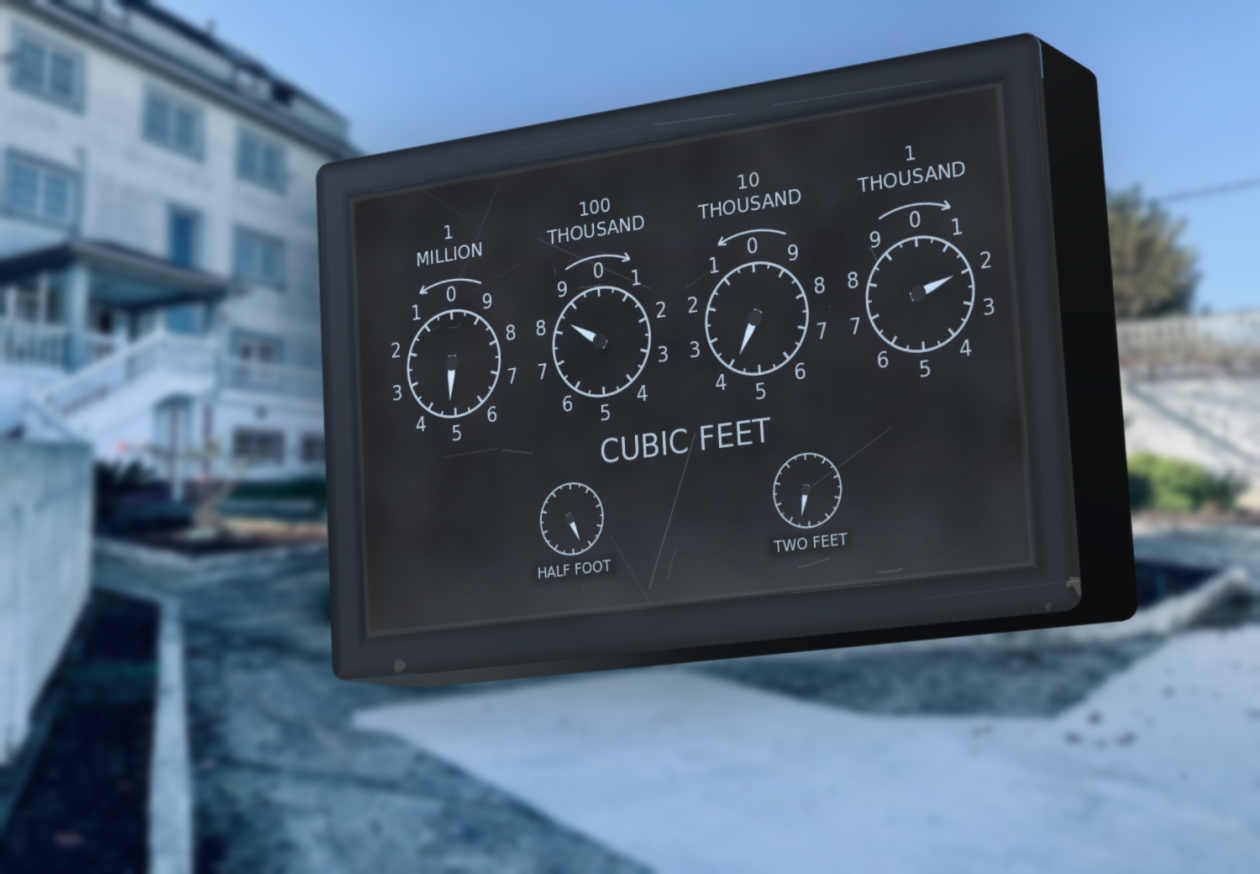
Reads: 484200ft³
